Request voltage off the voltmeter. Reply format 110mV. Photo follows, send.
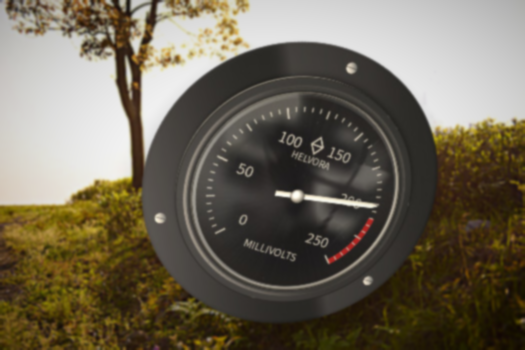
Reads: 200mV
